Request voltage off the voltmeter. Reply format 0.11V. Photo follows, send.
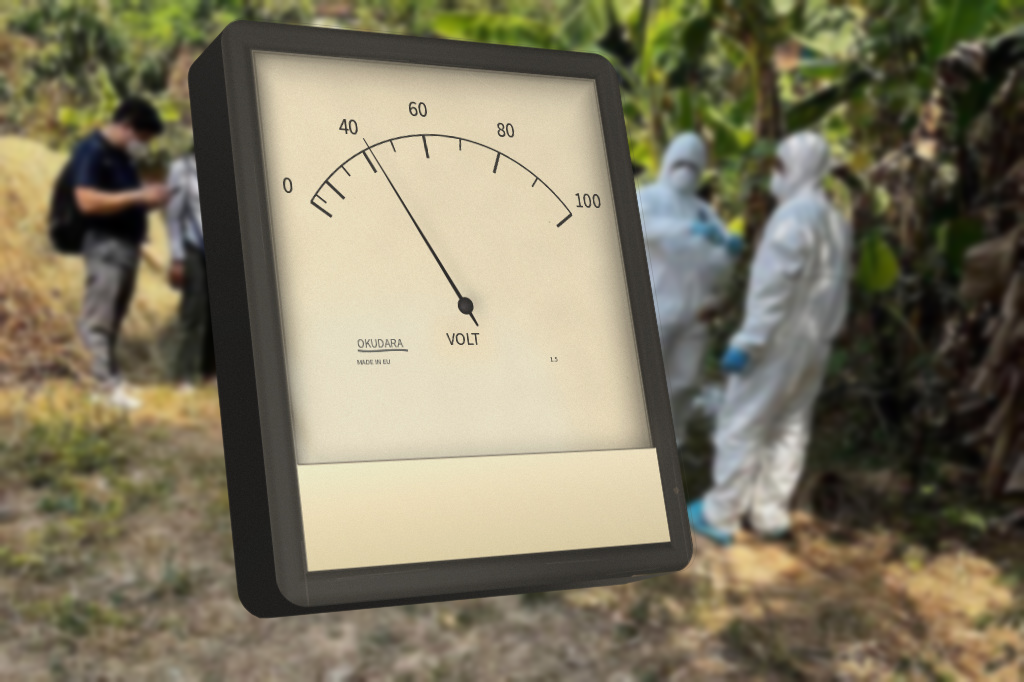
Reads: 40V
